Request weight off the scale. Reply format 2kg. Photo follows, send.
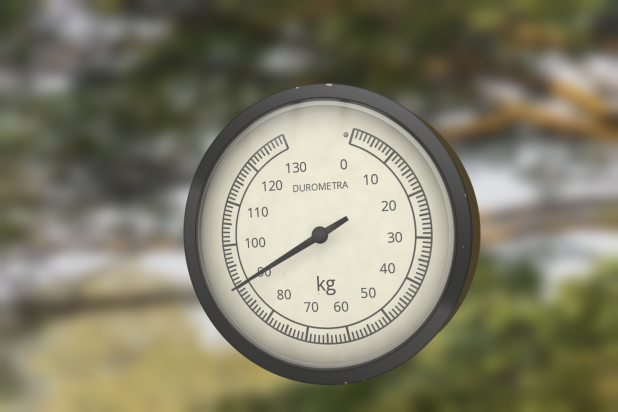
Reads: 90kg
